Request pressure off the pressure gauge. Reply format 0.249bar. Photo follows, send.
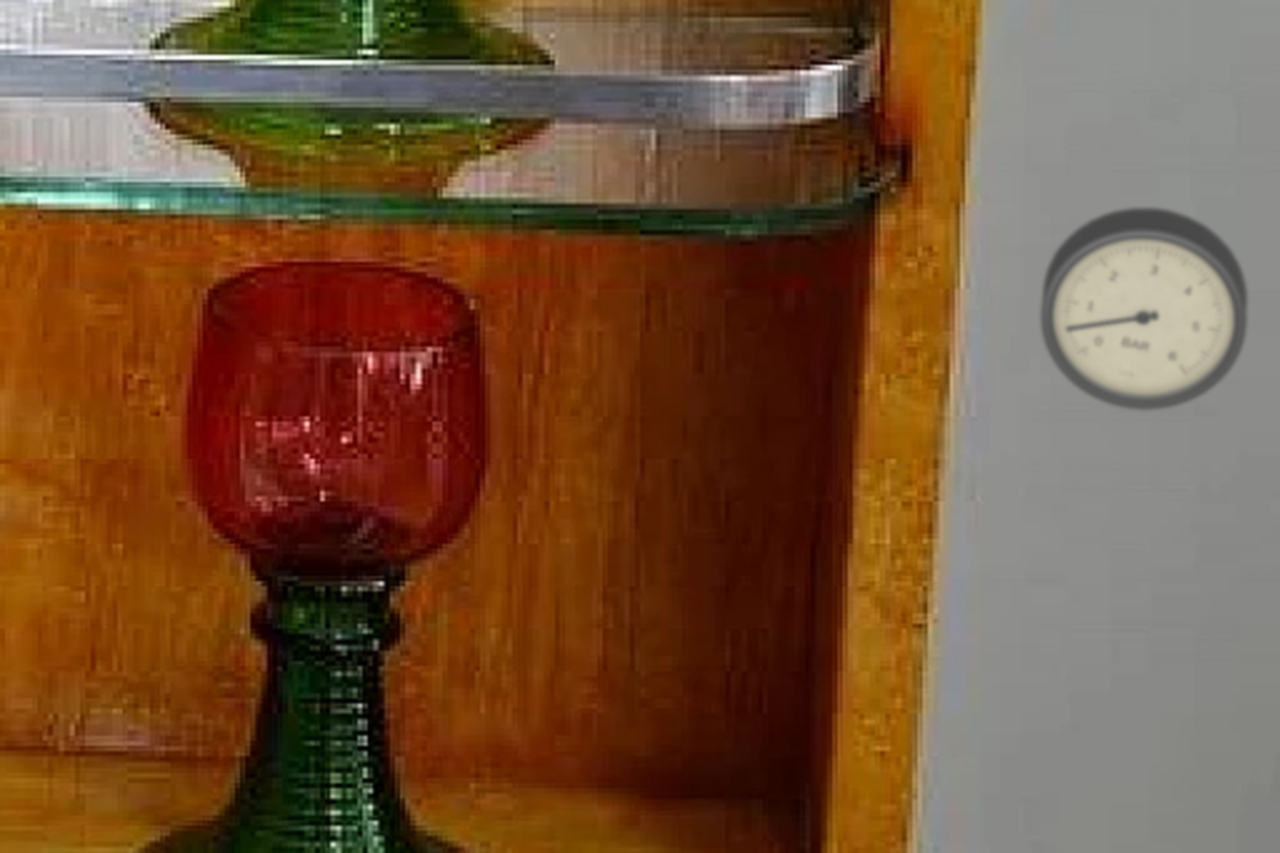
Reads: 0.5bar
